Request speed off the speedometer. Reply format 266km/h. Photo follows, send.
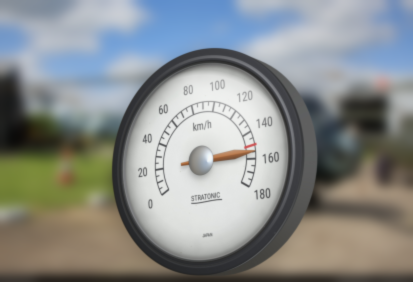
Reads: 155km/h
